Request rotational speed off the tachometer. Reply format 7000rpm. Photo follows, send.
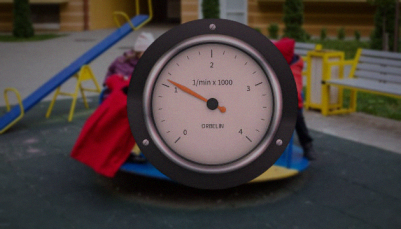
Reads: 1100rpm
